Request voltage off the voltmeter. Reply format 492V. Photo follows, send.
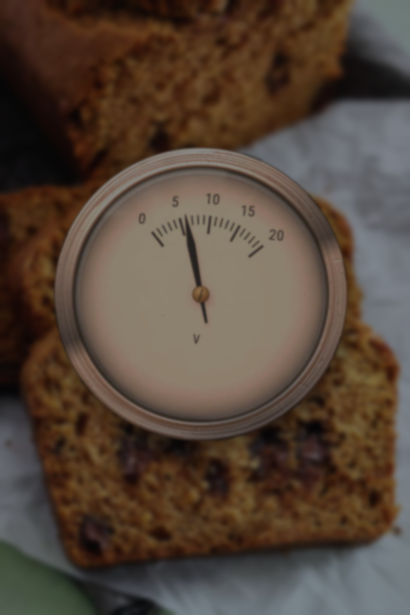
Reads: 6V
